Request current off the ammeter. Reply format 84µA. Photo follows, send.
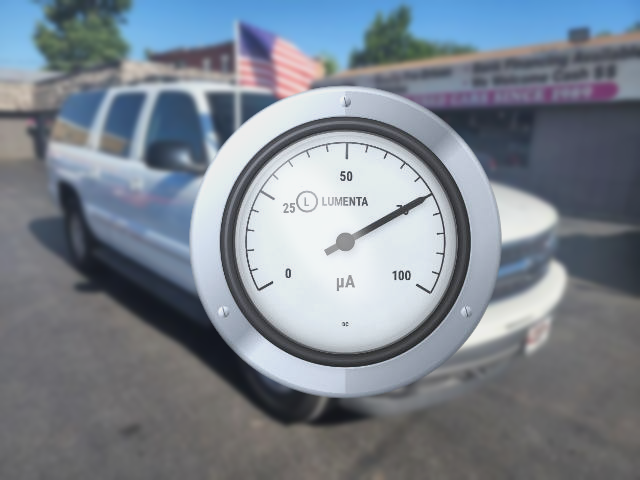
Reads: 75µA
